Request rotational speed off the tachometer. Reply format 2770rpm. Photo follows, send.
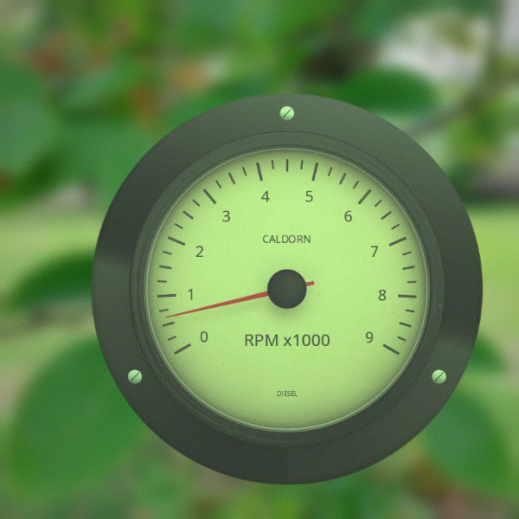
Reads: 625rpm
